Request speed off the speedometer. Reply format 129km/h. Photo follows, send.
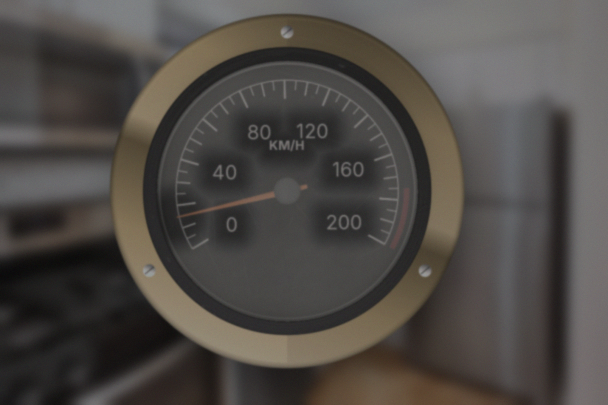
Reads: 15km/h
